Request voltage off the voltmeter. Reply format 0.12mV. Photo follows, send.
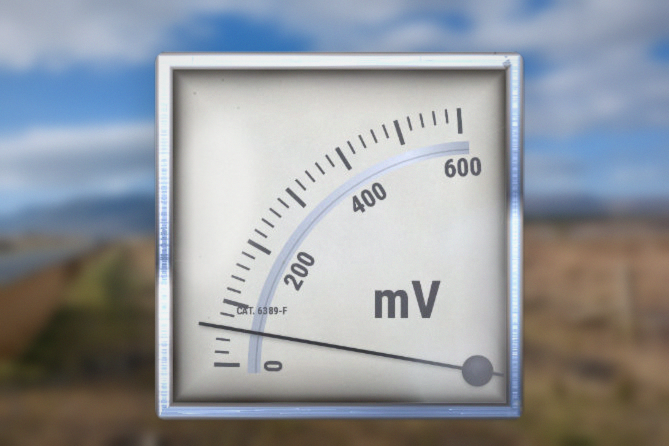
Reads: 60mV
